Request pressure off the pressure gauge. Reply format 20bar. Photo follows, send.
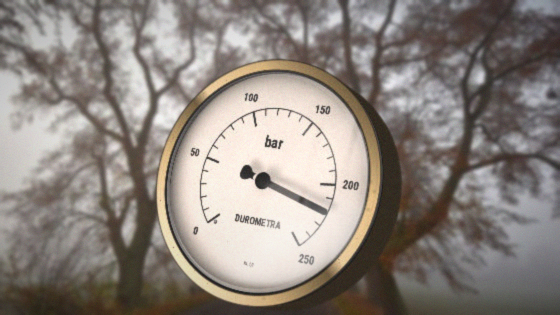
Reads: 220bar
